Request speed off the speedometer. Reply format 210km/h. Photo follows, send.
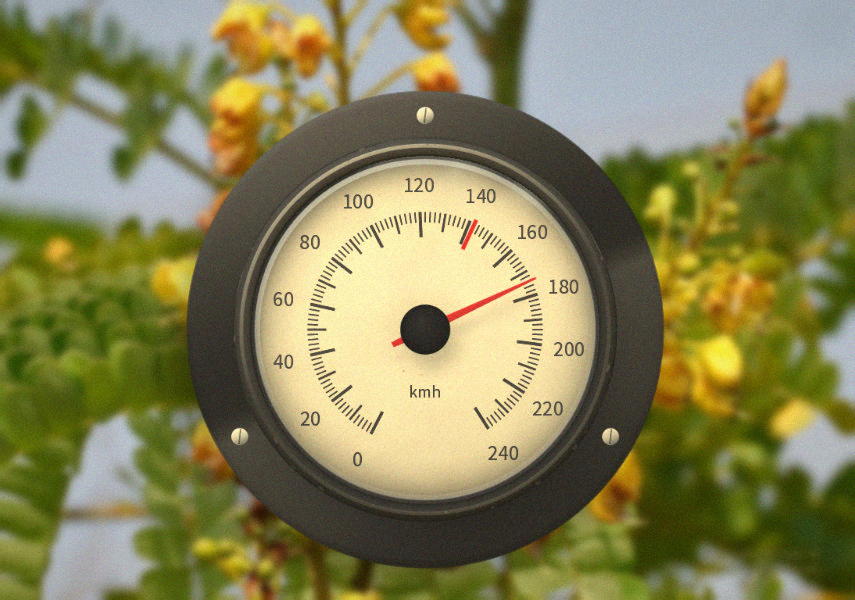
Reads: 174km/h
